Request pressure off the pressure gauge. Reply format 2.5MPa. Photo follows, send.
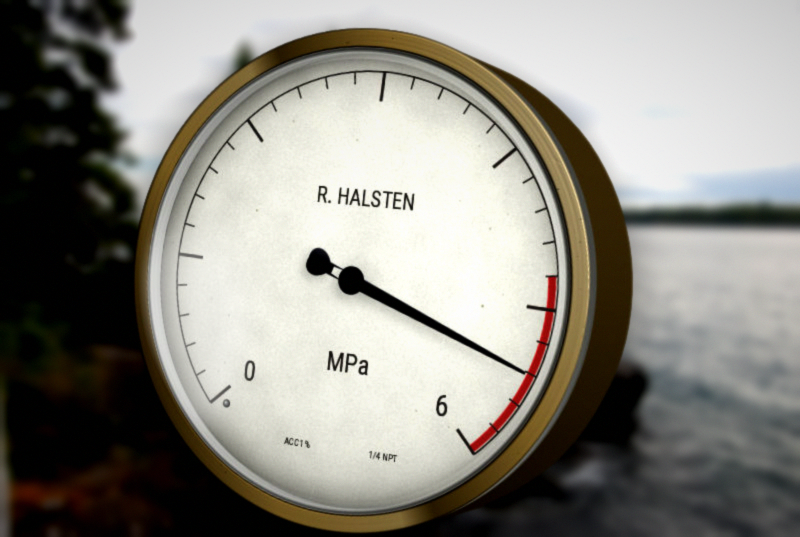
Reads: 5.4MPa
